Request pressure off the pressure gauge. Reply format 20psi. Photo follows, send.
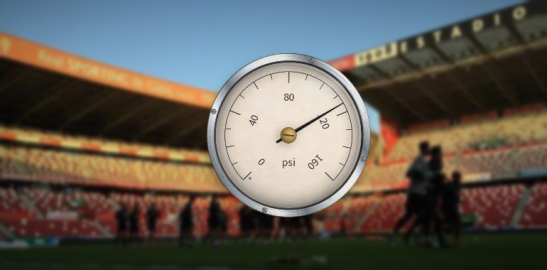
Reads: 115psi
